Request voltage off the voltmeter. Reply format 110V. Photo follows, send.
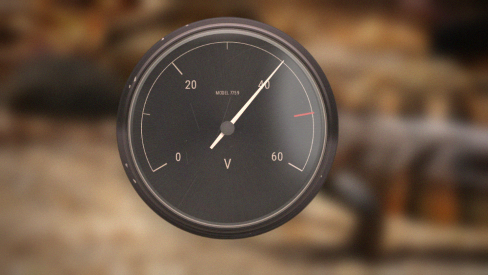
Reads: 40V
